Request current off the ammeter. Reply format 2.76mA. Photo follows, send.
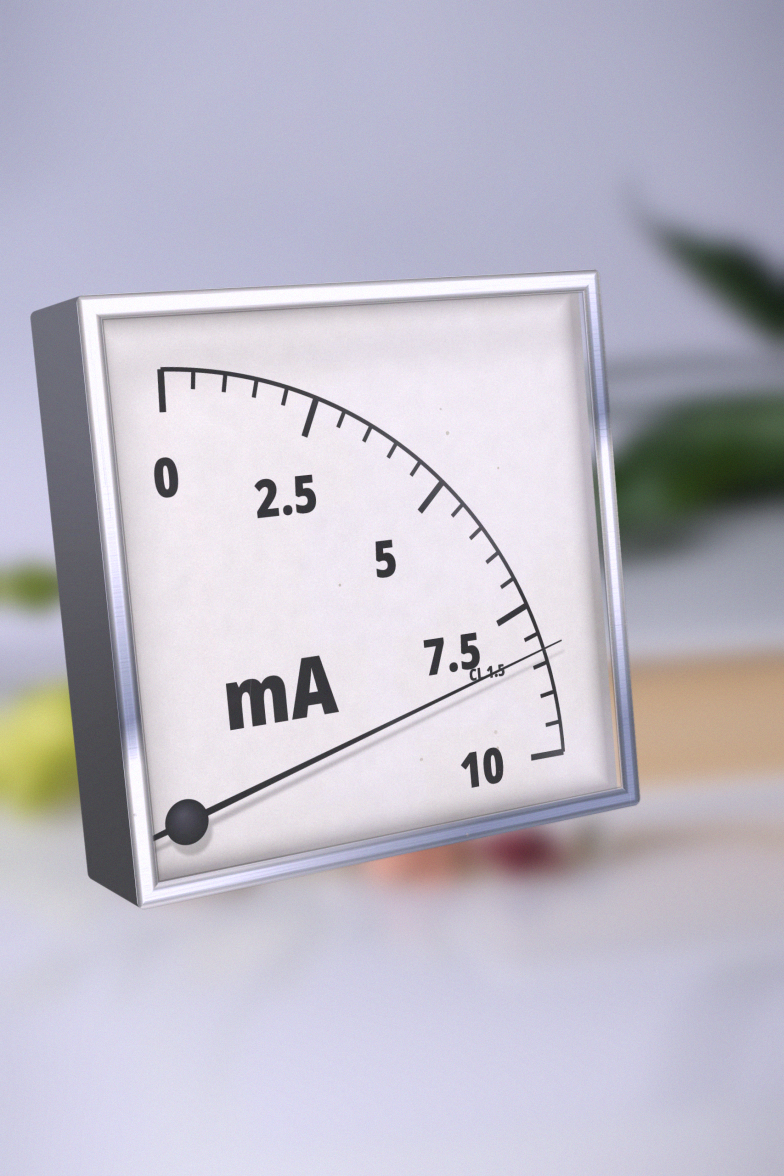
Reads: 8.25mA
